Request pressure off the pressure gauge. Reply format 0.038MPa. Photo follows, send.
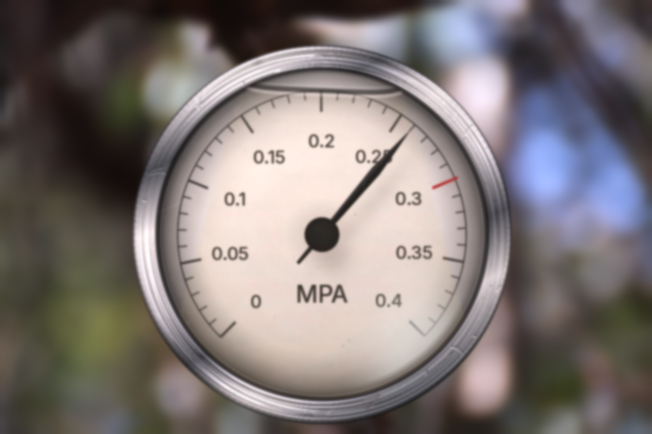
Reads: 0.26MPa
